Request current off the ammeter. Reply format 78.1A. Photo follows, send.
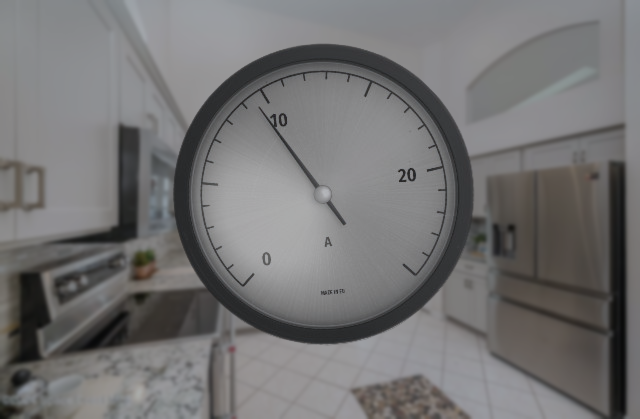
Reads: 9.5A
